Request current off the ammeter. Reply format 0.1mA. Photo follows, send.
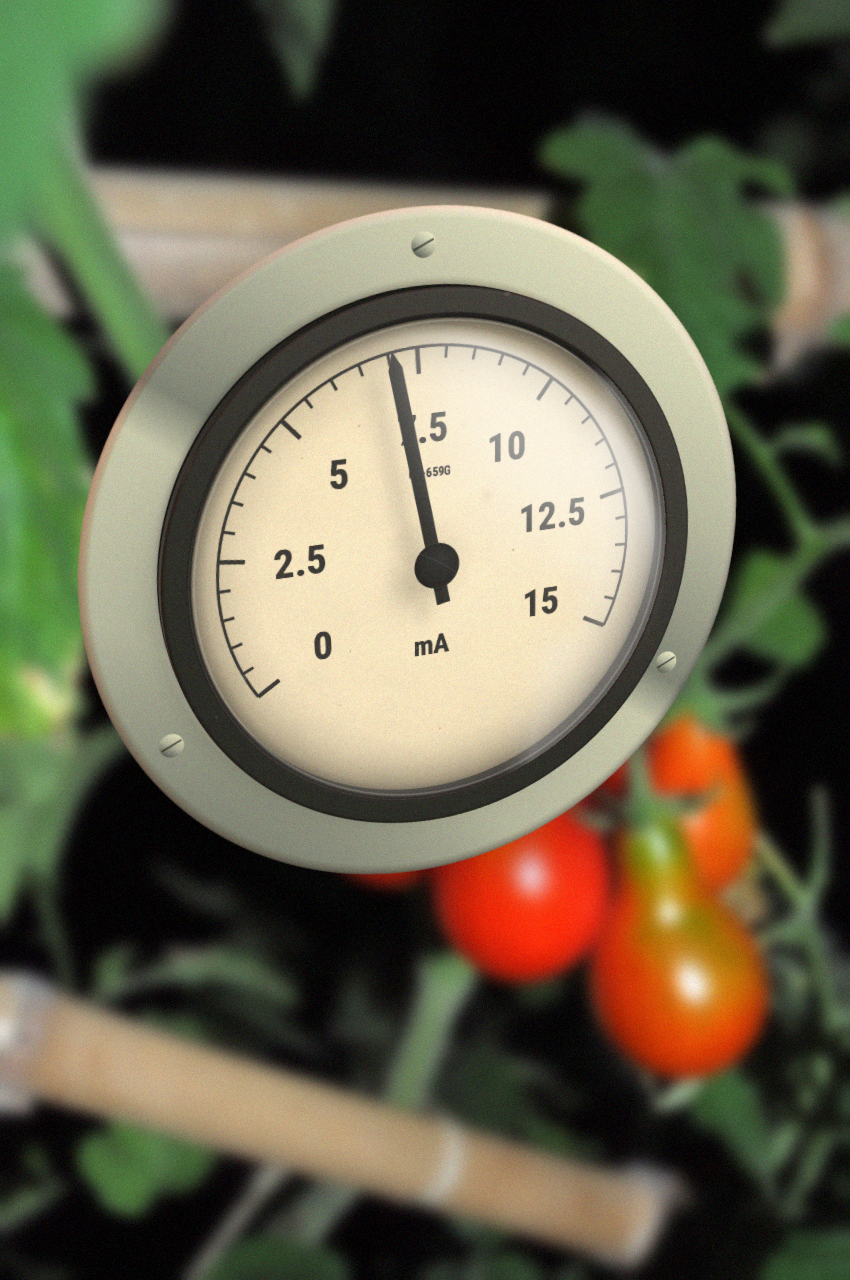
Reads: 7mA
